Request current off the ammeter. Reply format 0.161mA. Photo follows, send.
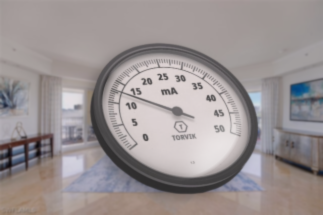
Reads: 12.5mA
